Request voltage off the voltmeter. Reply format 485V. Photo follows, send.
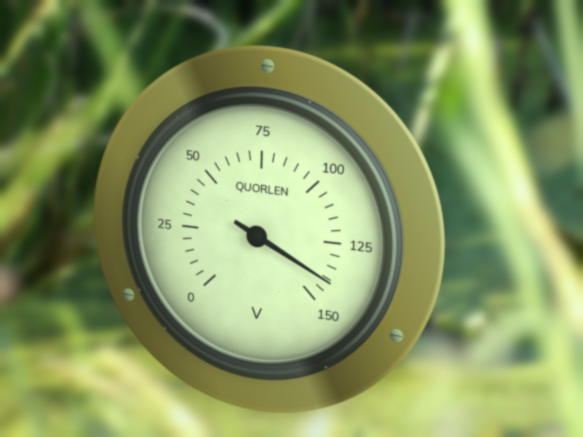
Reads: 140V
